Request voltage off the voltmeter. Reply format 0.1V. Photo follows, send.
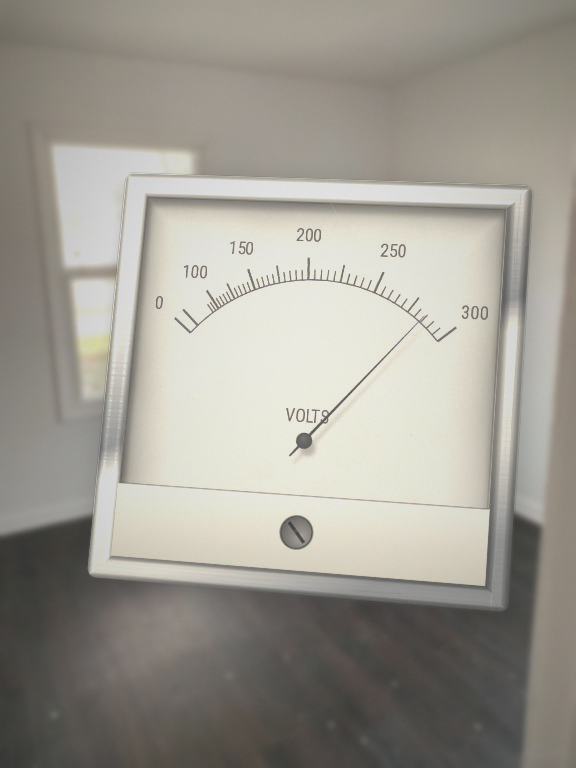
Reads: 285V
